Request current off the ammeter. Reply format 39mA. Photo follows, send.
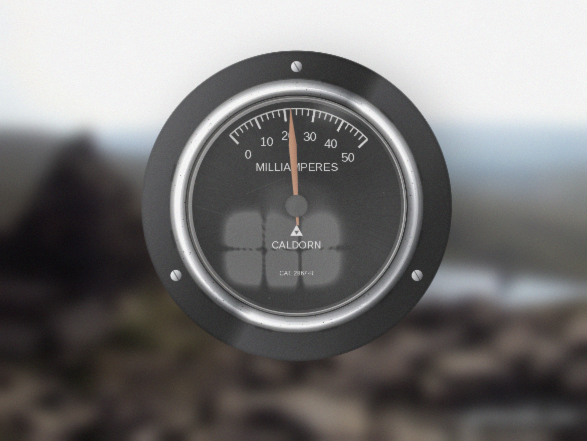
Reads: 22mA
